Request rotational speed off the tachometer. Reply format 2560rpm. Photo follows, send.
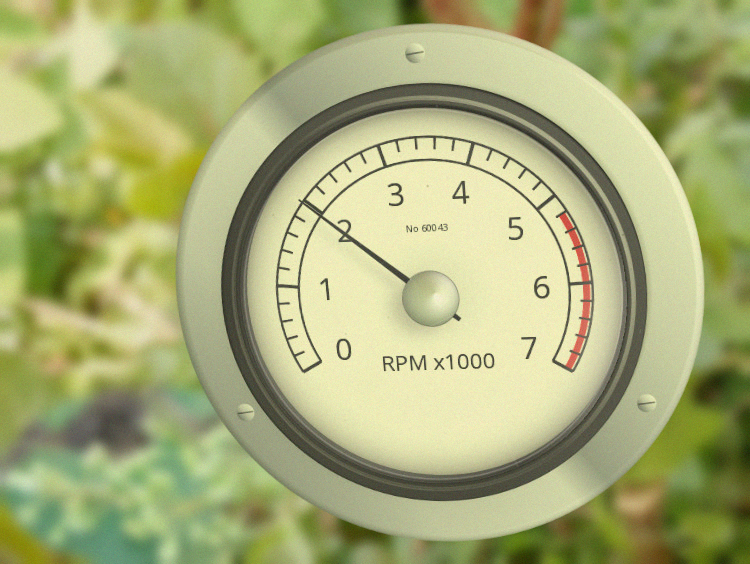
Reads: 2000rpm
